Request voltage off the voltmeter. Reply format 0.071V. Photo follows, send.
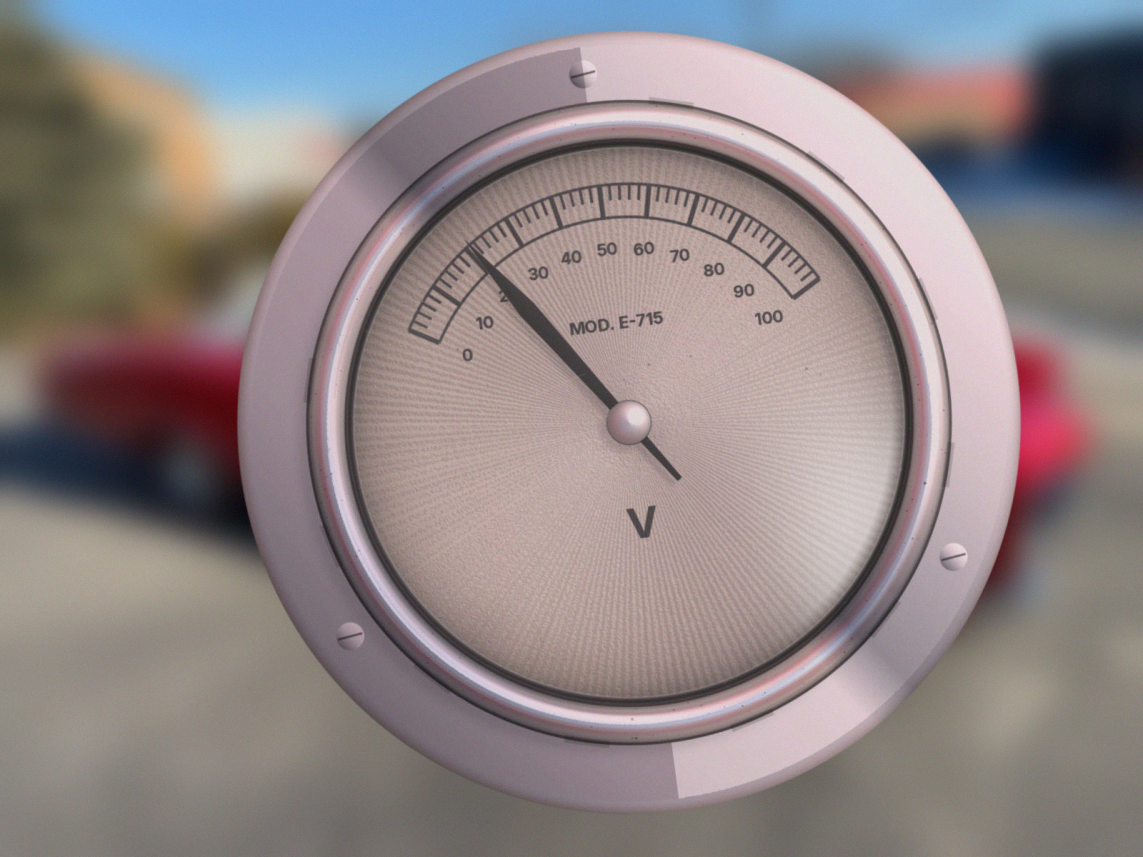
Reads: 21V
